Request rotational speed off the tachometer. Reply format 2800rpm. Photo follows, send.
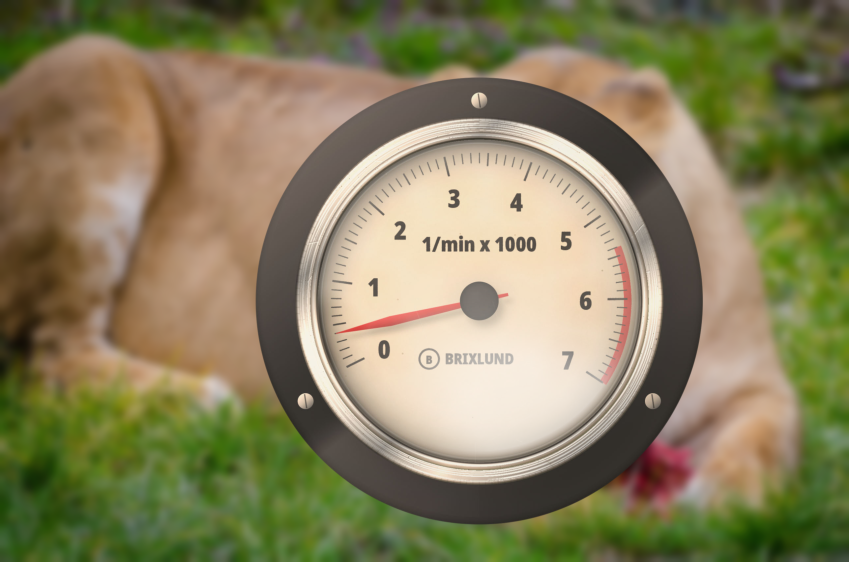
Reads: 400rpm
